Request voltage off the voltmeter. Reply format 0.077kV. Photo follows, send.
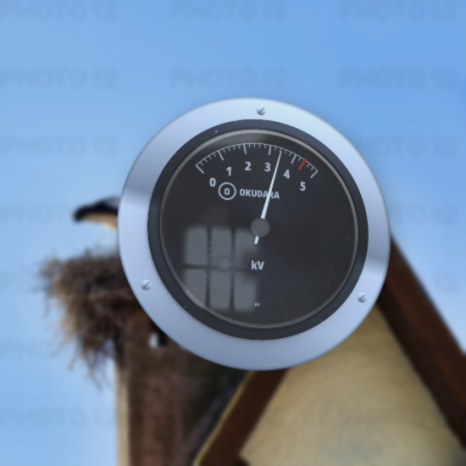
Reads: 3.4kV
